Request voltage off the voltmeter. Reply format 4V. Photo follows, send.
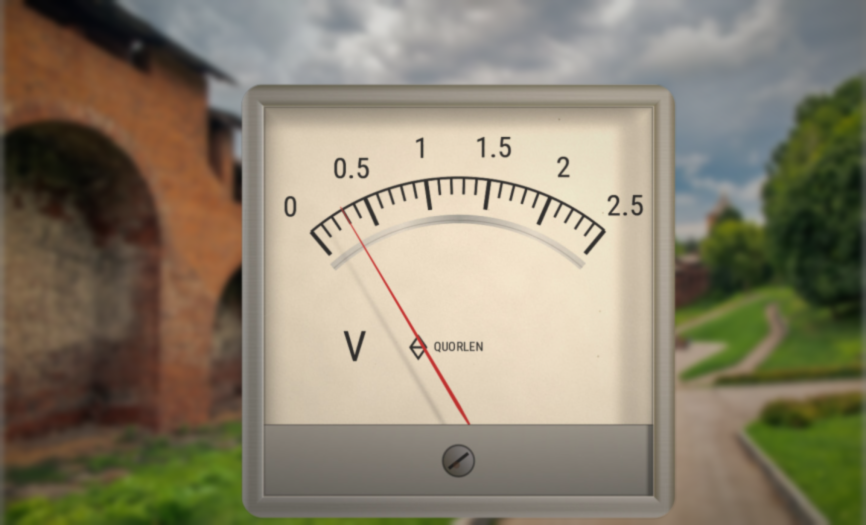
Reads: 0.3V
